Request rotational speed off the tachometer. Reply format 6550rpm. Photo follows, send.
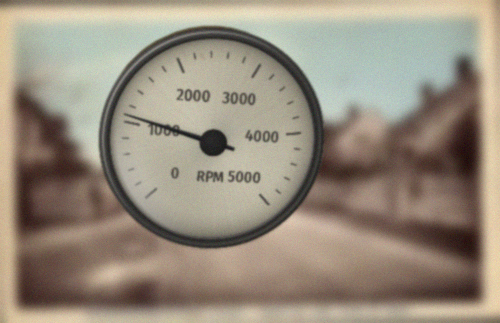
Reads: 1100rpm
